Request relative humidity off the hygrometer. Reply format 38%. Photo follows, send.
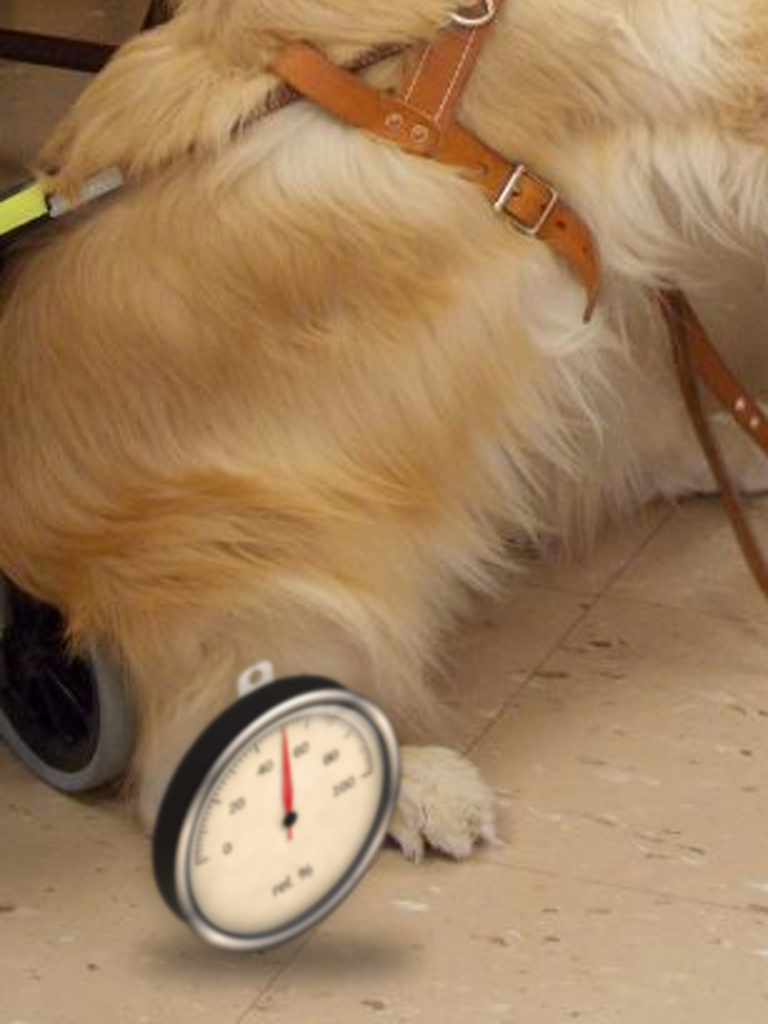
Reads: 50%
